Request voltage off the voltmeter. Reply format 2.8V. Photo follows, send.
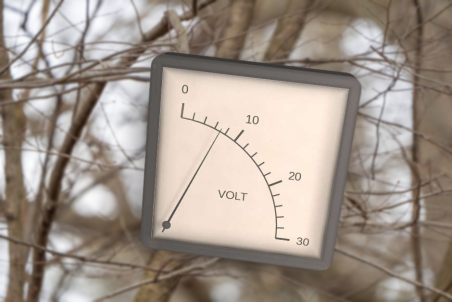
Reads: 7V
